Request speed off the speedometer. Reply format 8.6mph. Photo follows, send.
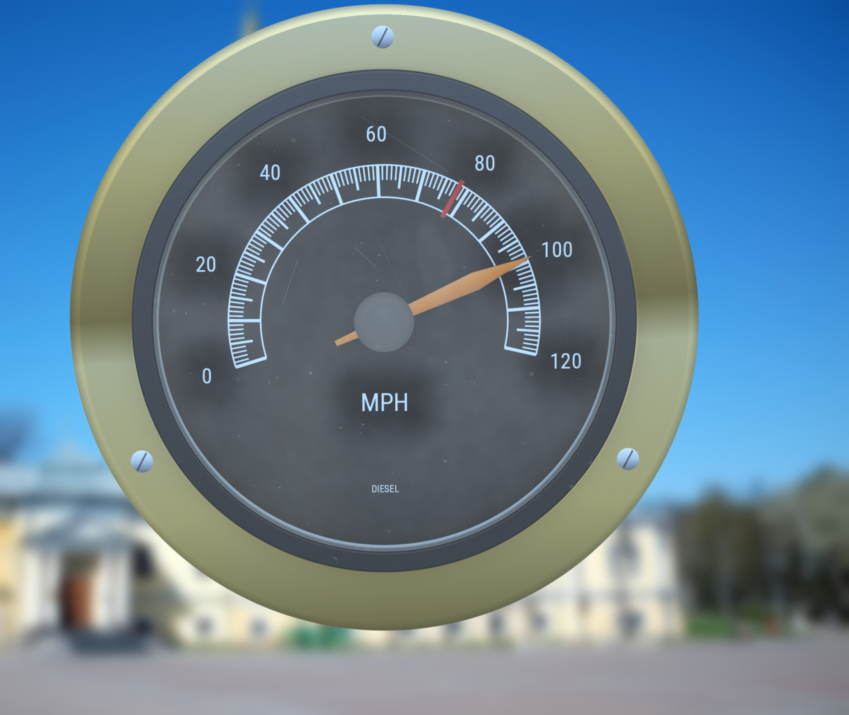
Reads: 99mph
